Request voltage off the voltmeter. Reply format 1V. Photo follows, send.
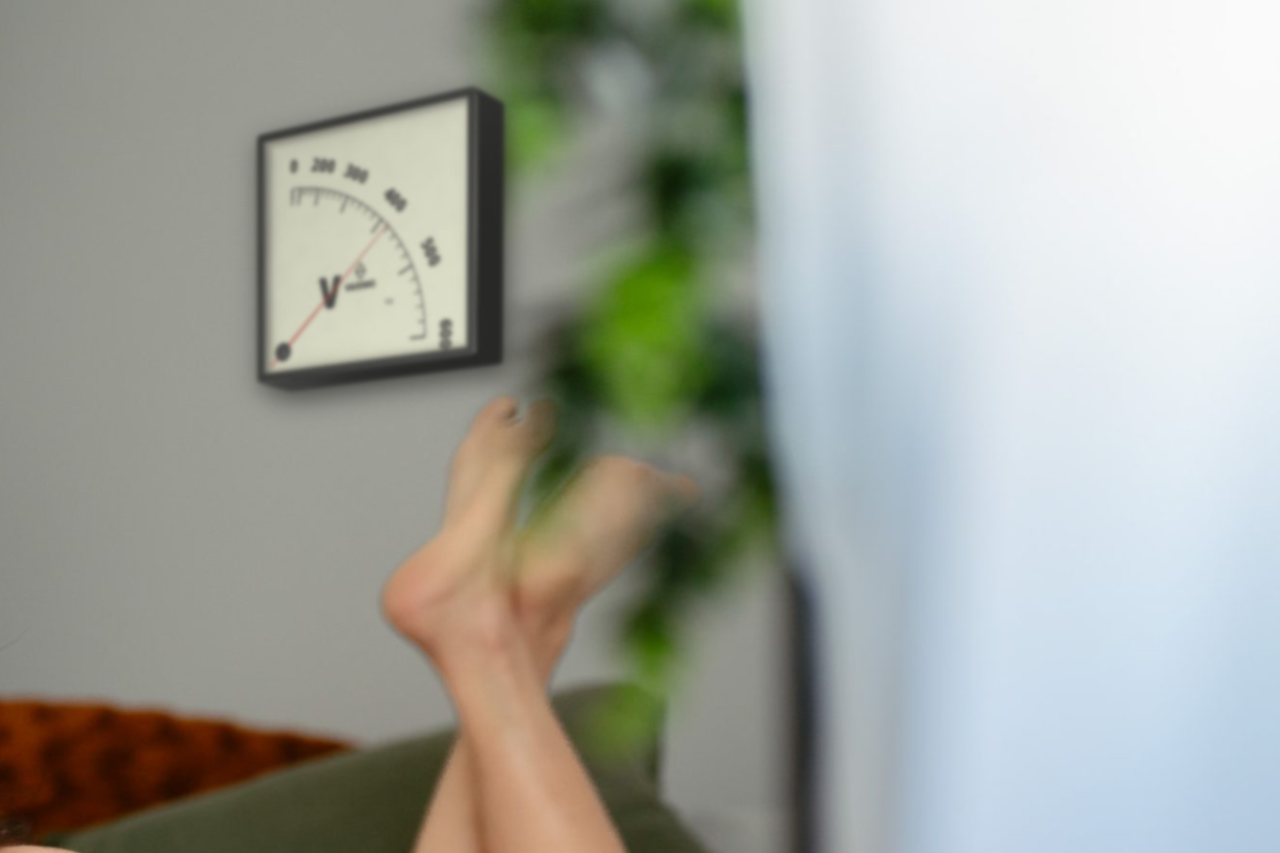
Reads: 420V
